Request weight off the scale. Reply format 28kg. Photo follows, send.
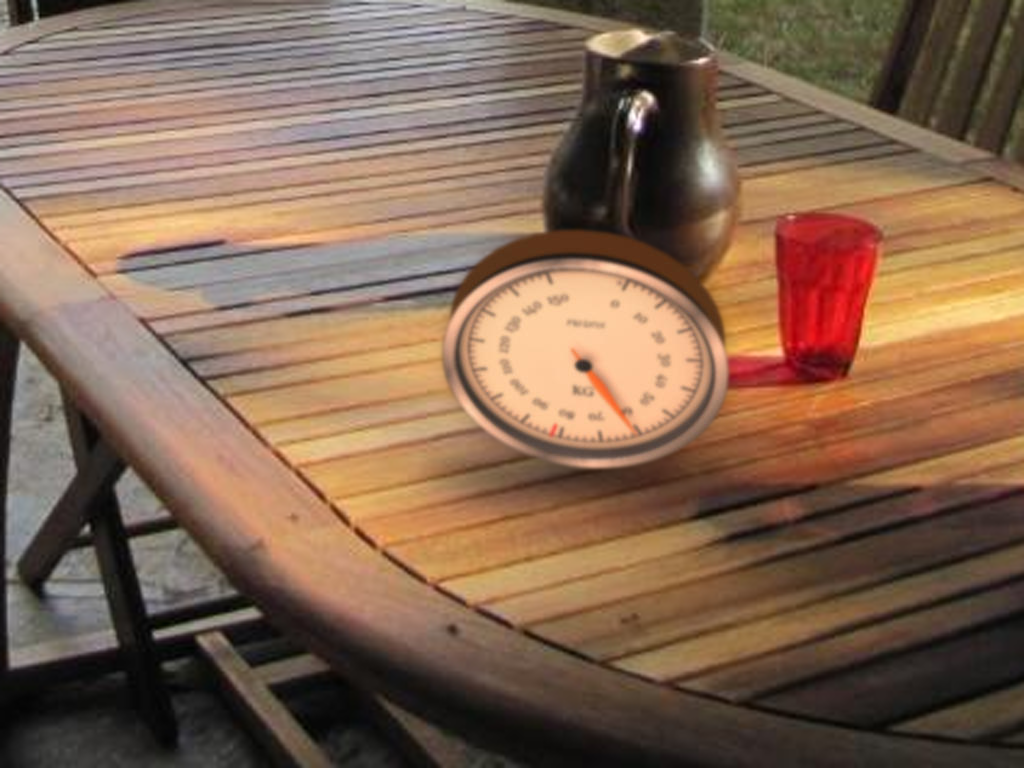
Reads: 60kg
